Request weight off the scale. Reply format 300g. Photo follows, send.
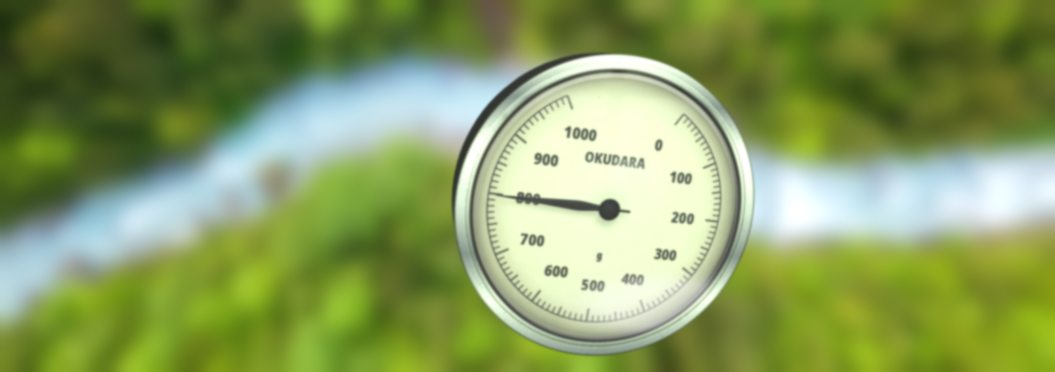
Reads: 800g
